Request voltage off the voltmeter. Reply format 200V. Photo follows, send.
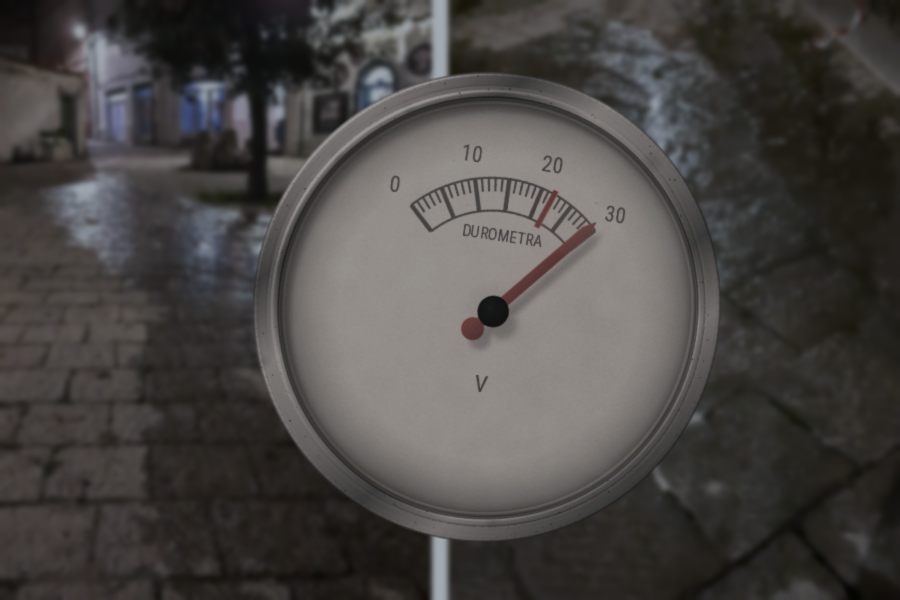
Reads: 29V
